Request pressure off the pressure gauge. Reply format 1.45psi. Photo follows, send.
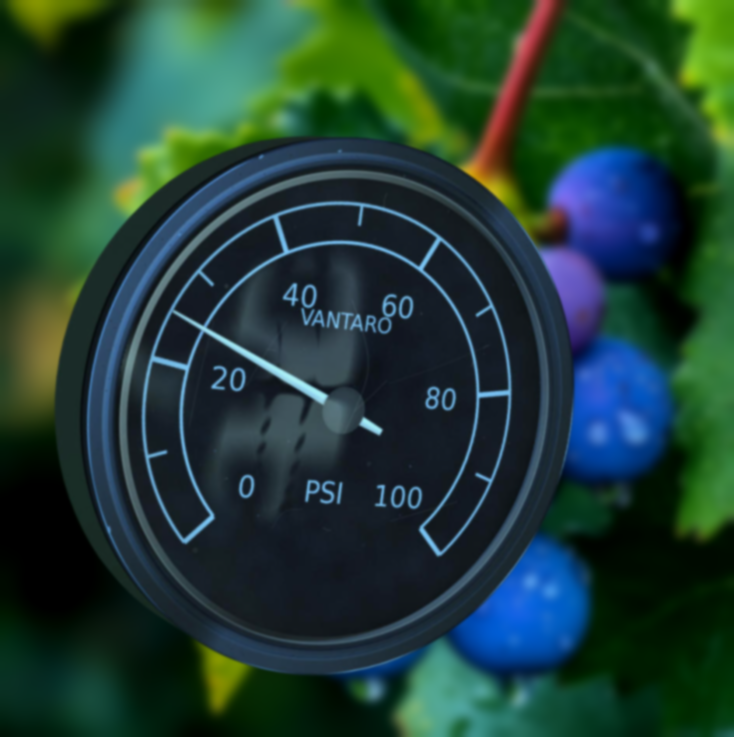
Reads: 25psi
